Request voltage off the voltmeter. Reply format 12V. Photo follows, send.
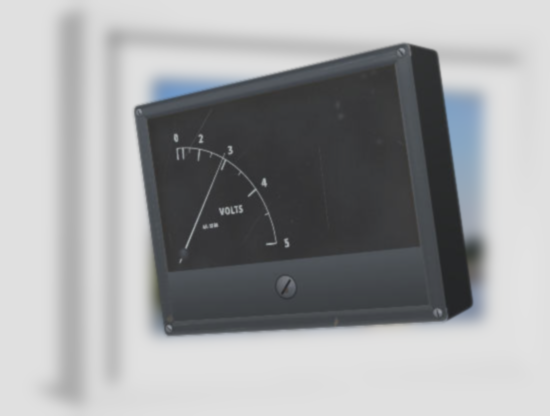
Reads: 3V
